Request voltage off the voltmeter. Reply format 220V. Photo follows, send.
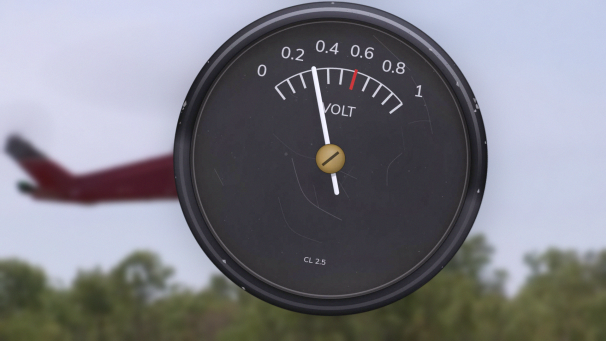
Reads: 0.3V
